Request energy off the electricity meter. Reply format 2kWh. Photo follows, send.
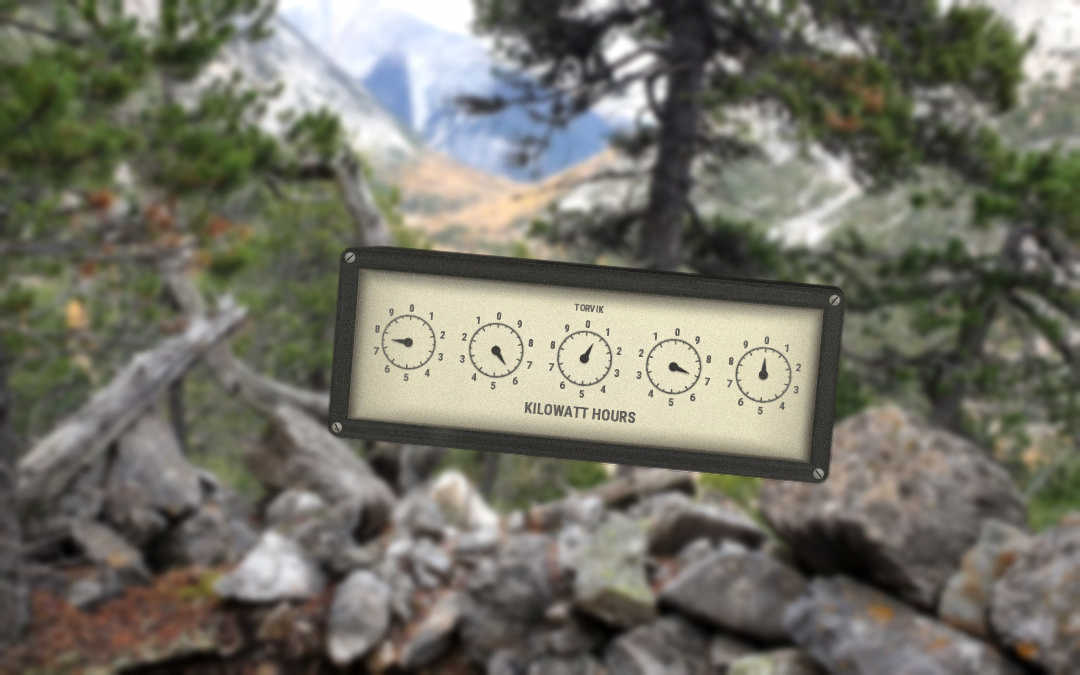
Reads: 76070kWh
